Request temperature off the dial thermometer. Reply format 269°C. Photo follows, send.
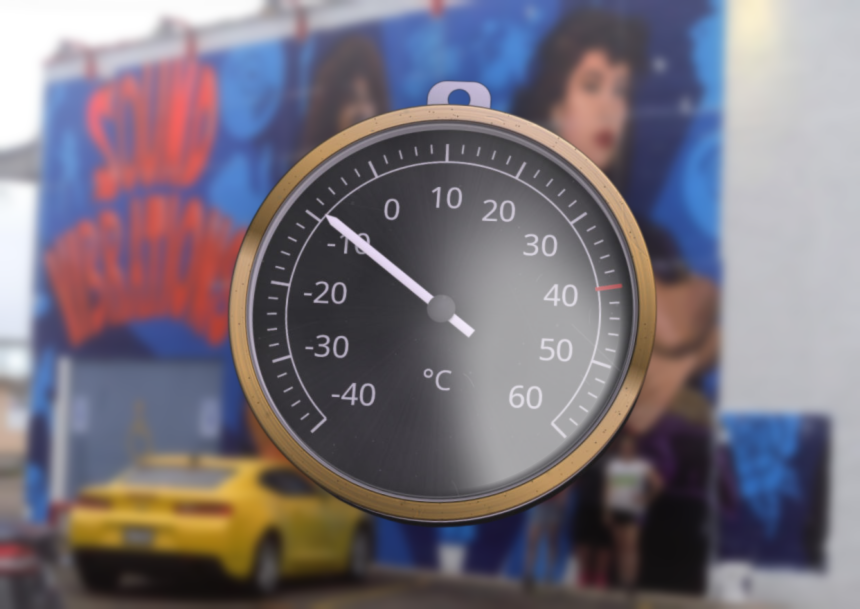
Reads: -9°C
